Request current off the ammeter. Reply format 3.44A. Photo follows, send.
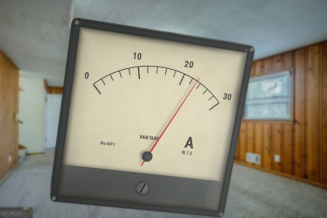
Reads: 23A
